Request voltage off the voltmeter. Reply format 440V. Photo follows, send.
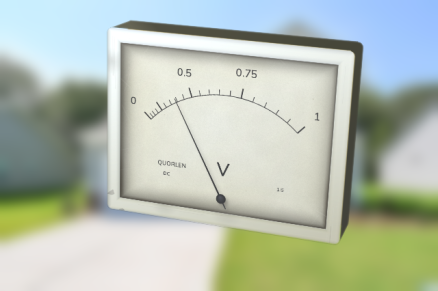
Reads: 0.4V
